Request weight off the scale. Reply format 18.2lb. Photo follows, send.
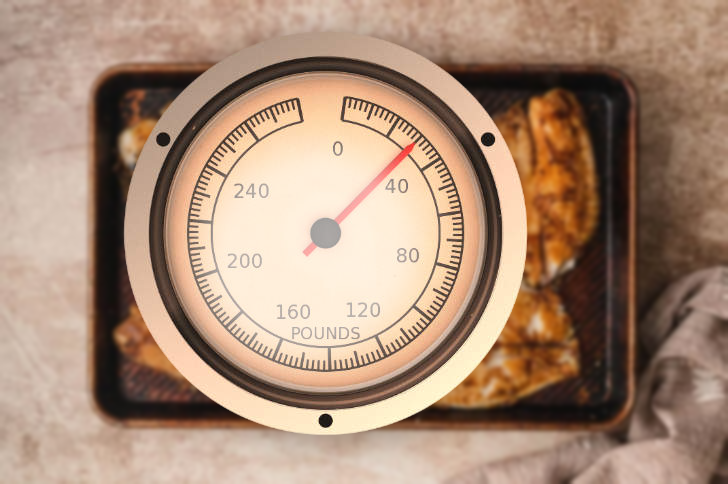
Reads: 30lb
